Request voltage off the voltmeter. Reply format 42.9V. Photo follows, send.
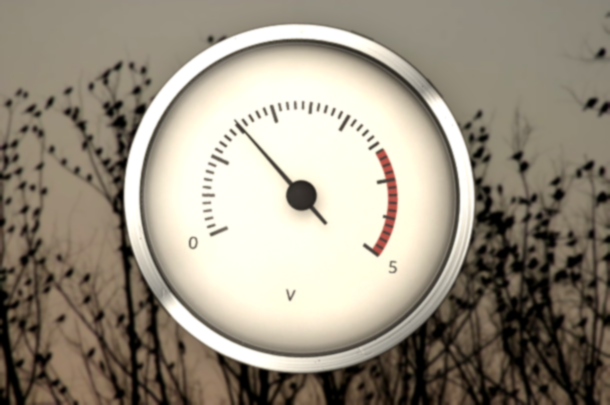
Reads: 1.5V
